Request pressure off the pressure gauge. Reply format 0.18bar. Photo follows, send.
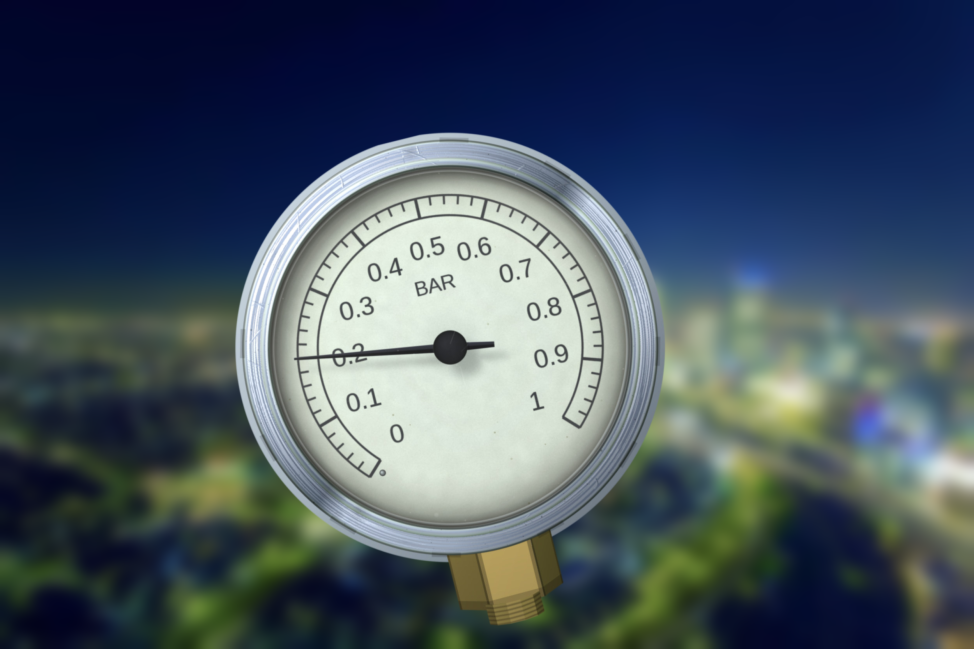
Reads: 0.2bar
